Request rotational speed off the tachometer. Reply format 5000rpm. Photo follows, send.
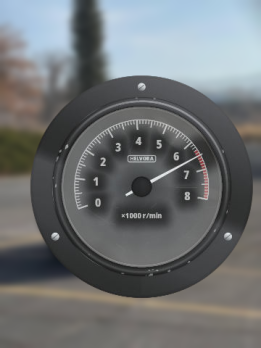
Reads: 6500rpm
